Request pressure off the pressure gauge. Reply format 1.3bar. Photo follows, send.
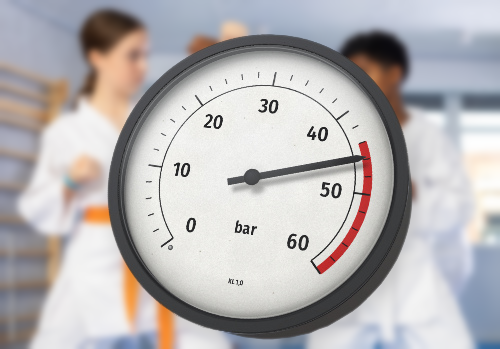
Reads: 46bar
